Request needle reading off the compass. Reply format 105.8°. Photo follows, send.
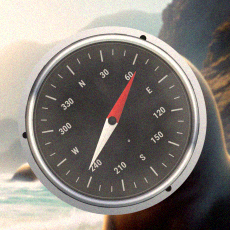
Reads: 65°
